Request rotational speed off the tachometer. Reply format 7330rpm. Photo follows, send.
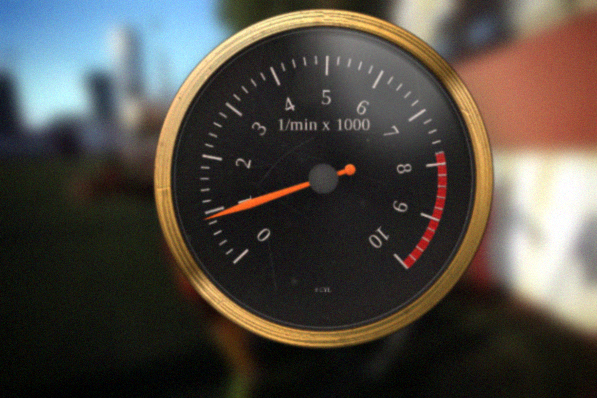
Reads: 900rpm
